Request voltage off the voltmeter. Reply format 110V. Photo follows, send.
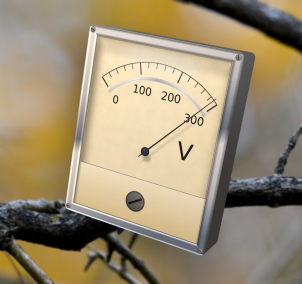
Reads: 290V
